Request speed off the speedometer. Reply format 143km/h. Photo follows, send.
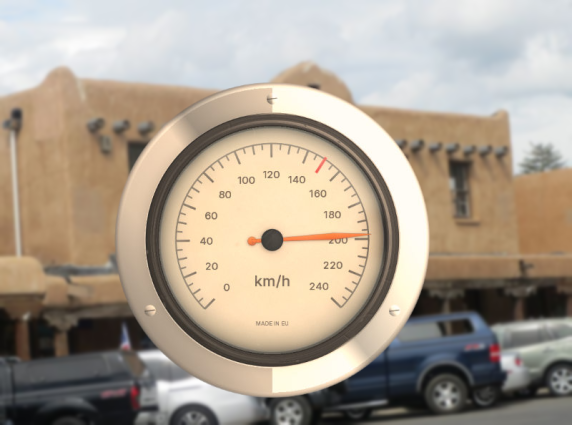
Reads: 197.5km/h
